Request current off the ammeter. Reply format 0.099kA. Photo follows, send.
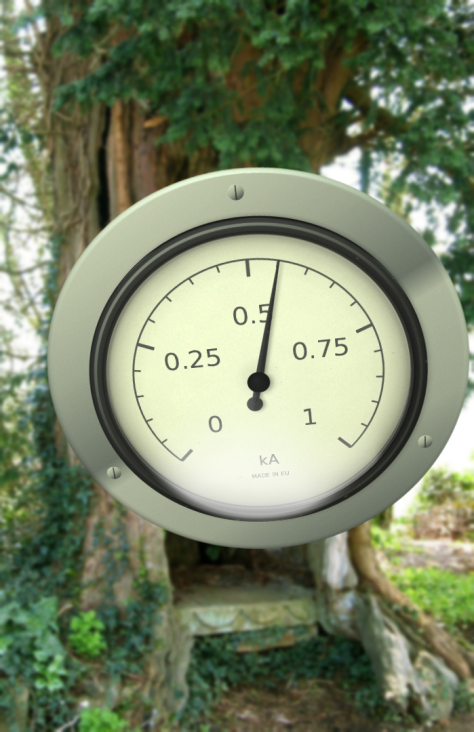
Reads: 0.55kA
